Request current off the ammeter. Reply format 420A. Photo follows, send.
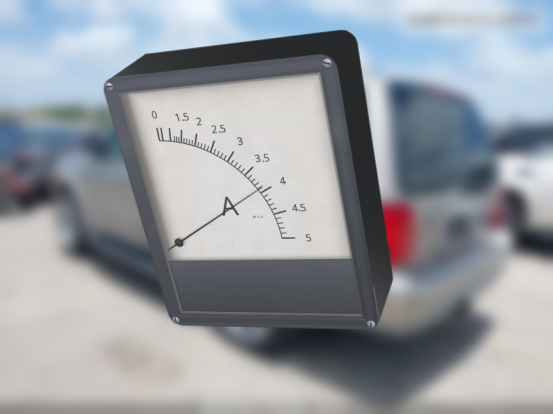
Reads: 3.9A
